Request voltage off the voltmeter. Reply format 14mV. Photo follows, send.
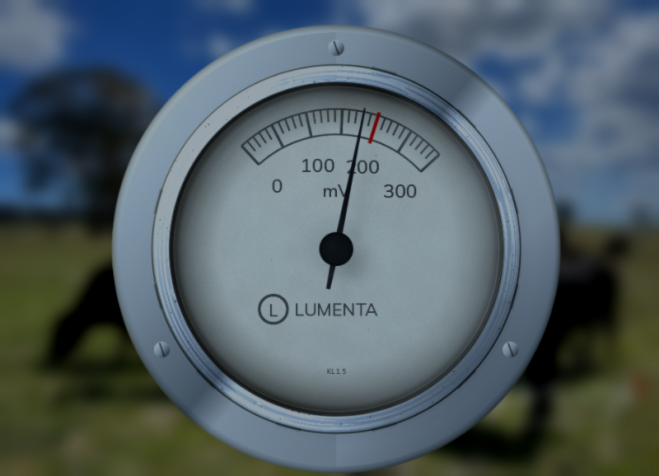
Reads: 180mV
